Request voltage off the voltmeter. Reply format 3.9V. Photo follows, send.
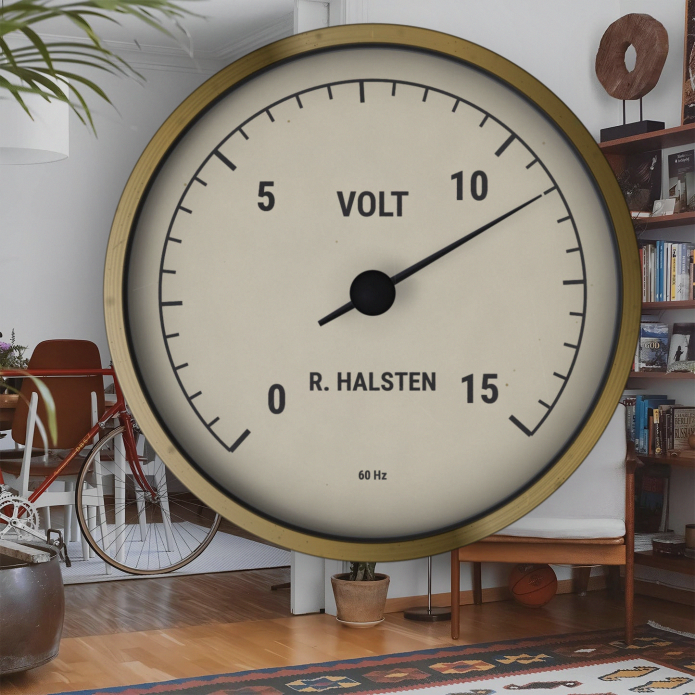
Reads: 11V
